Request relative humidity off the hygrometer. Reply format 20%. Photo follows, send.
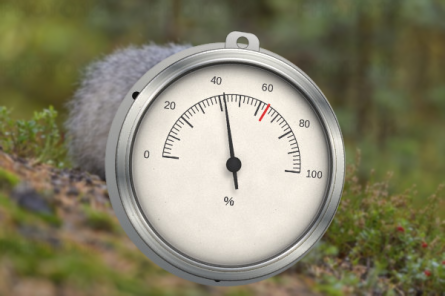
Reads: 42%
